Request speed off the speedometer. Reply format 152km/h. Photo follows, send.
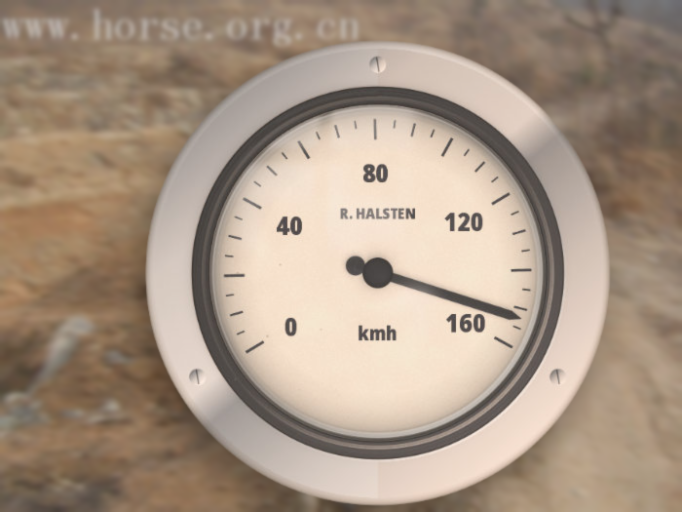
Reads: 152.5km/h
